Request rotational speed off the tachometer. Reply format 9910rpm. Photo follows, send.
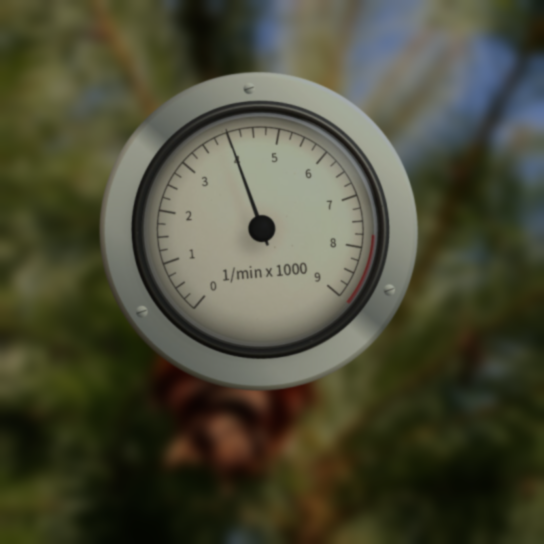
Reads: 4000rpm
